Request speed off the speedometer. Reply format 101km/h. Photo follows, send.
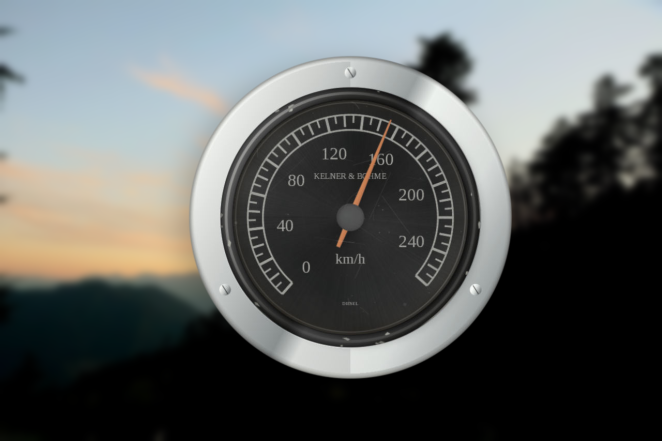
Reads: 155km/h
